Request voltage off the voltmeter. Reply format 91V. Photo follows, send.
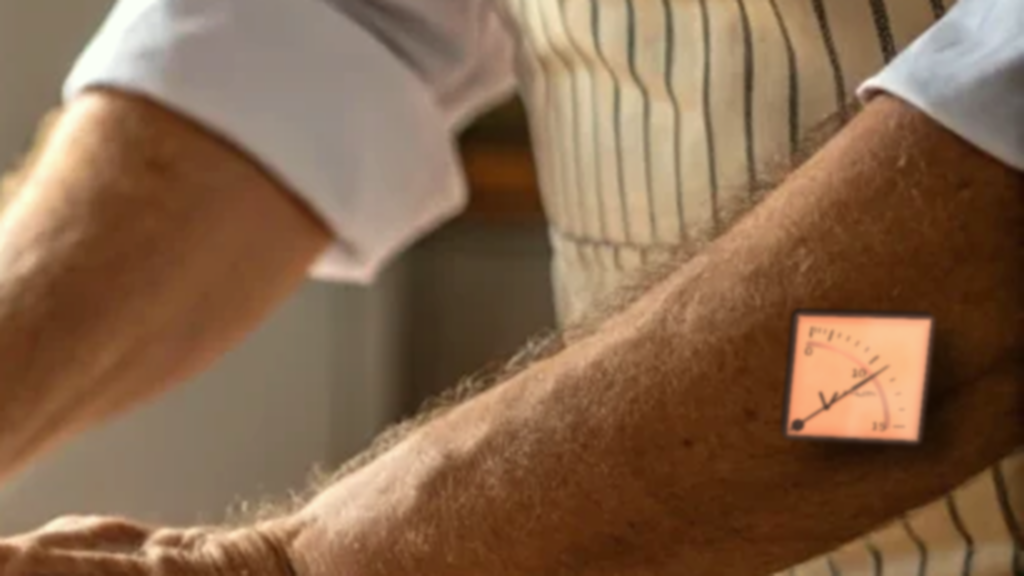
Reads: 11V
